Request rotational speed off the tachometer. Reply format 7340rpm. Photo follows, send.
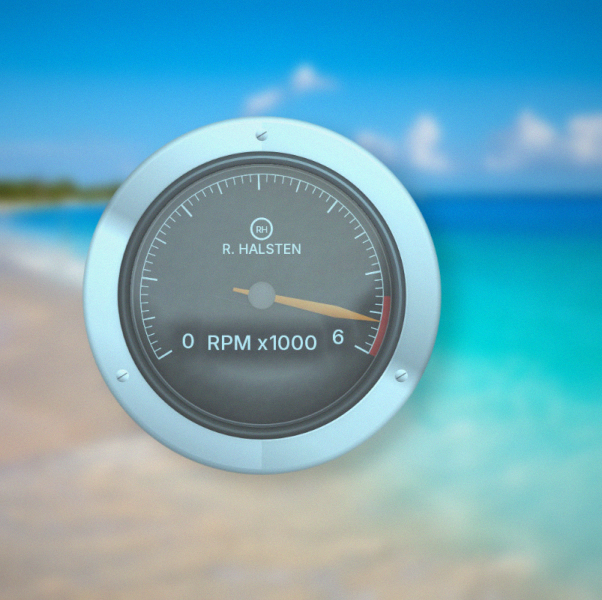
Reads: 5600rpm
